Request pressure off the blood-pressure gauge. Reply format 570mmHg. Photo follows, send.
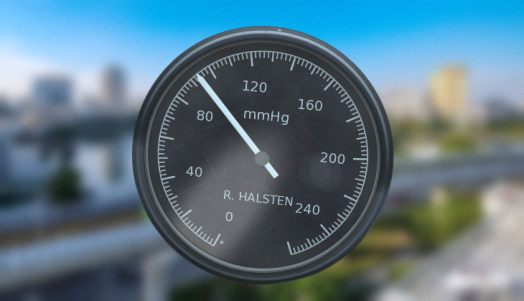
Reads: 94mmHg
